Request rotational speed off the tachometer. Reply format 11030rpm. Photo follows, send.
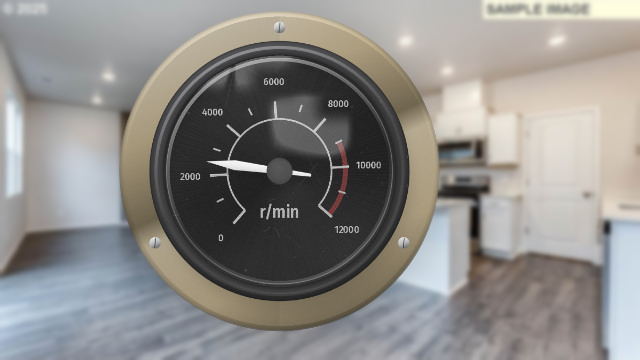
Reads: 2500rpm
